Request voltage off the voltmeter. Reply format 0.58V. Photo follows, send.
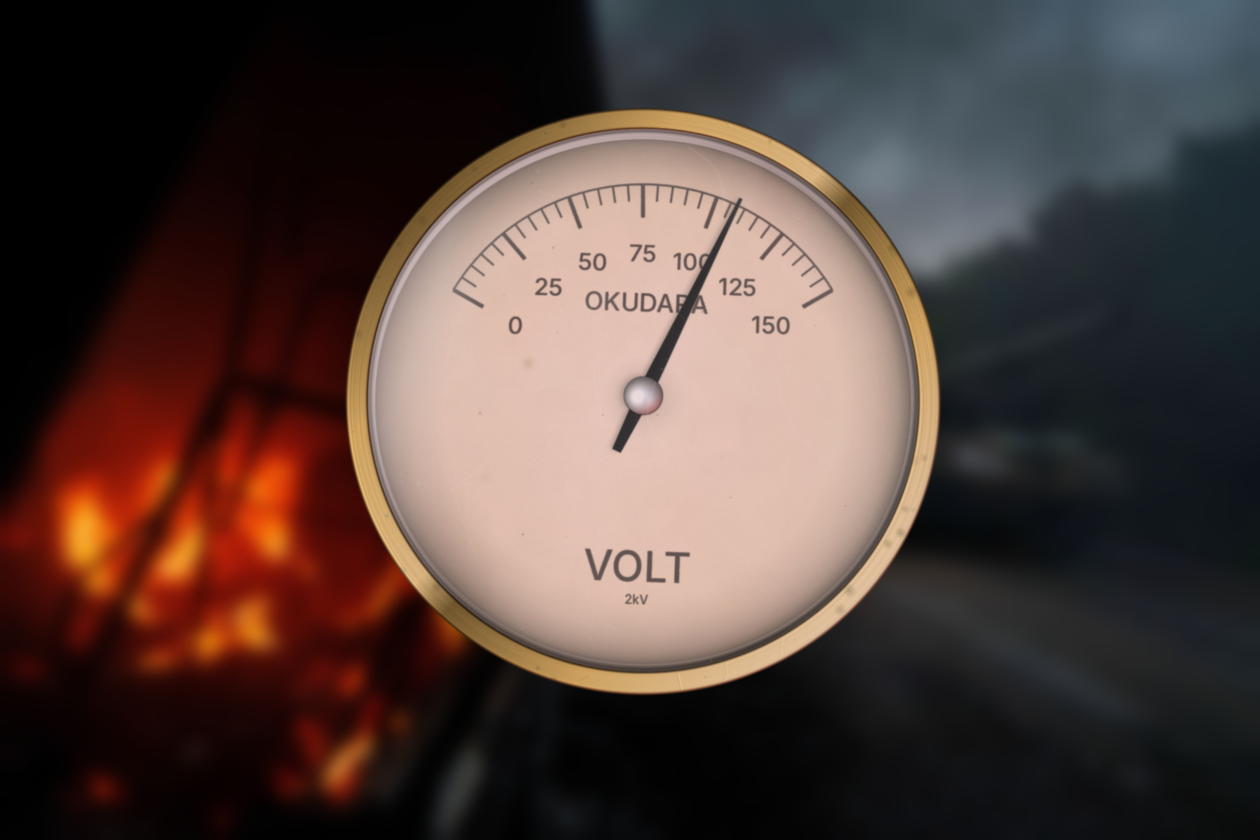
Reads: 107.5V
